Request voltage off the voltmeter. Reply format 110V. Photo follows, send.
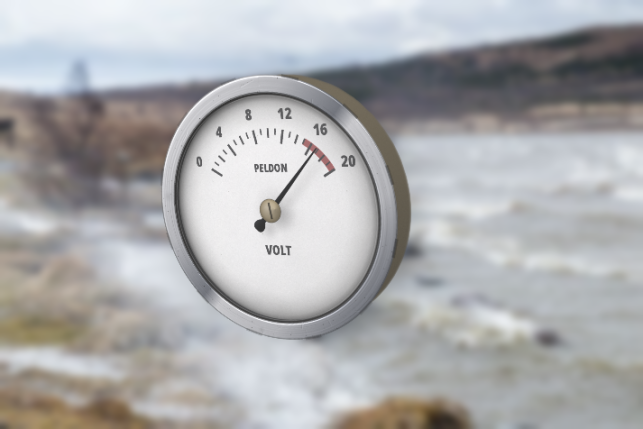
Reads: 17V
